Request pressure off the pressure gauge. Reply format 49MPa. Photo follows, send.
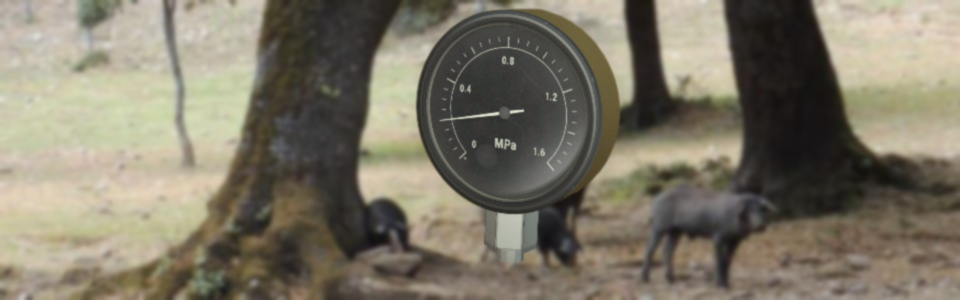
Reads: 0.2MPa
